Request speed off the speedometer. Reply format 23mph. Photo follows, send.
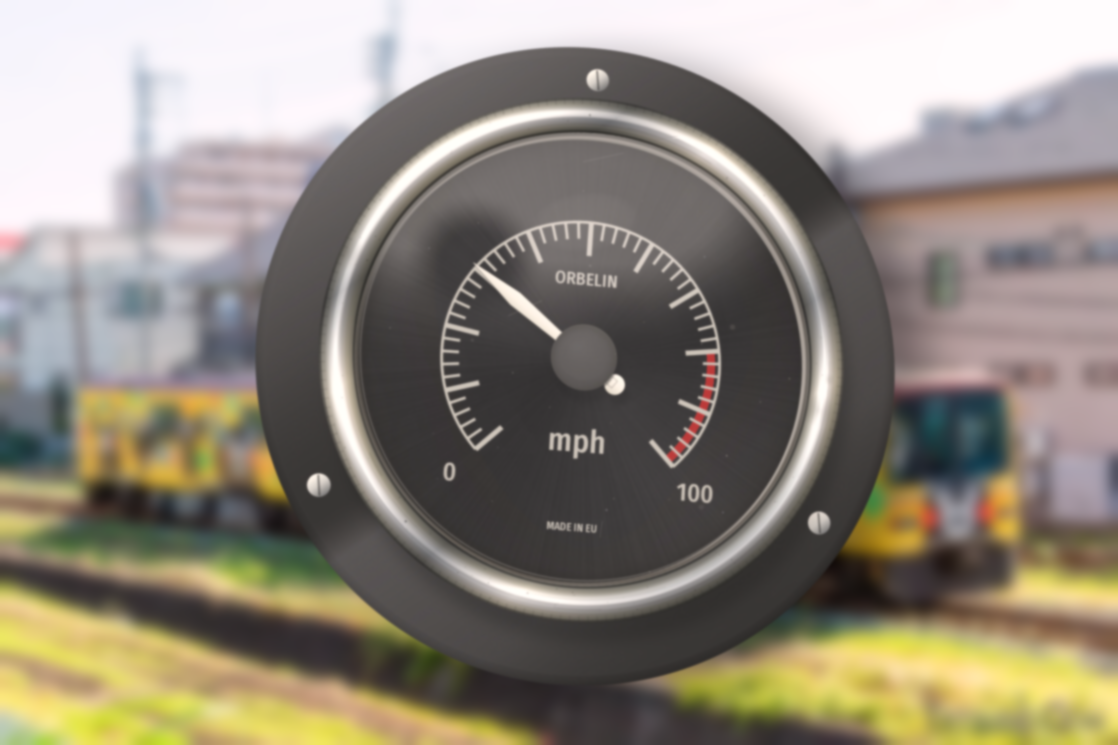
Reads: 30mph
